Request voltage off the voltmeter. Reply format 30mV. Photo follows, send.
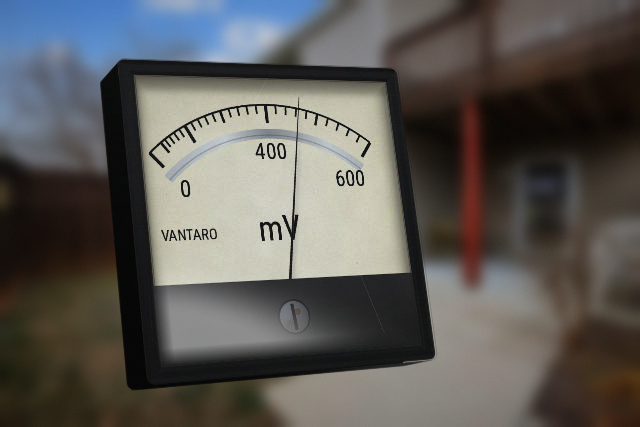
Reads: 460mV
